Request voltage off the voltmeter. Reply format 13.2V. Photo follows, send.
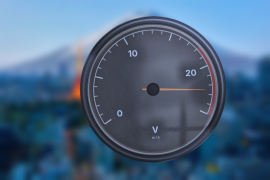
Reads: 22.5V
